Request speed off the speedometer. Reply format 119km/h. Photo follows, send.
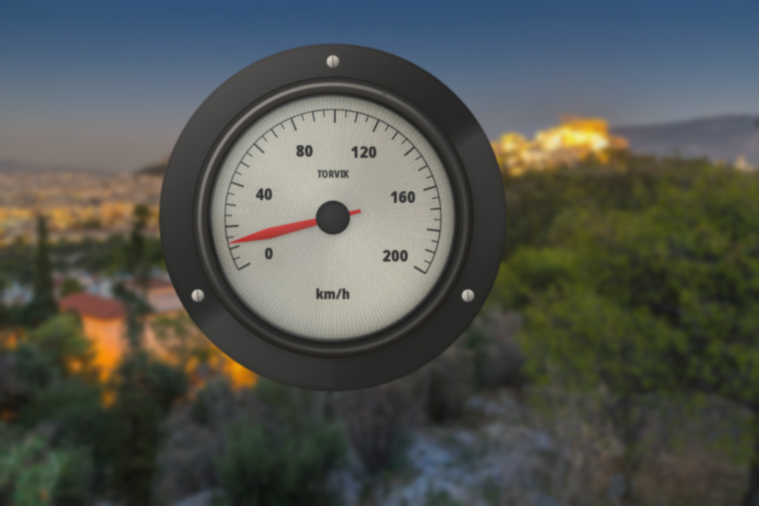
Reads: 12.5km/h
